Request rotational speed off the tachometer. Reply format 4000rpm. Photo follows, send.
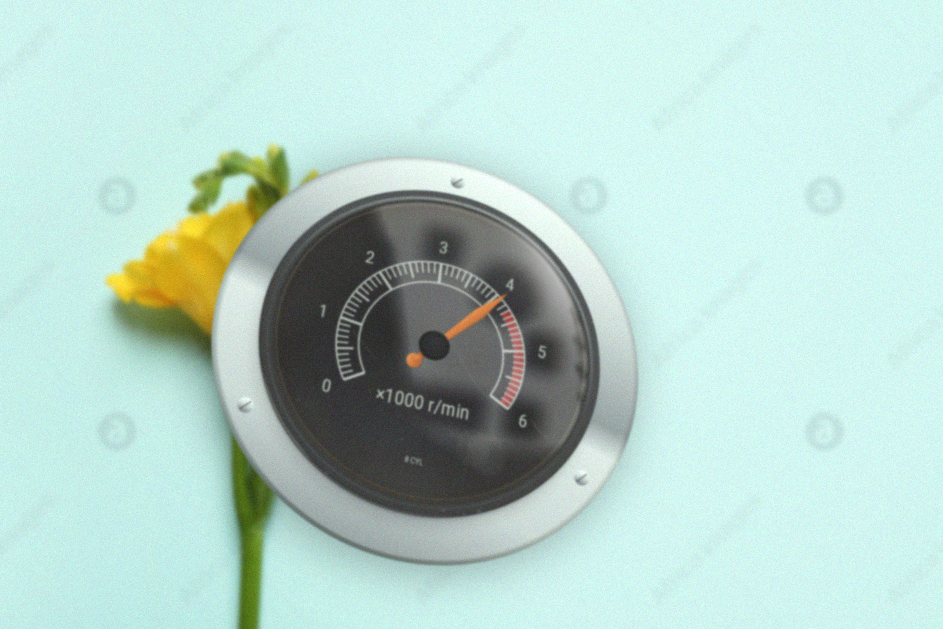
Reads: 4100rpm
